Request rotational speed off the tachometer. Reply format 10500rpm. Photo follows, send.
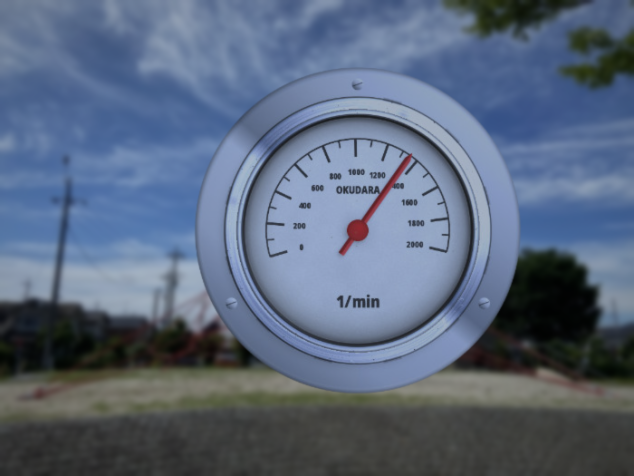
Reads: 1350rpm
